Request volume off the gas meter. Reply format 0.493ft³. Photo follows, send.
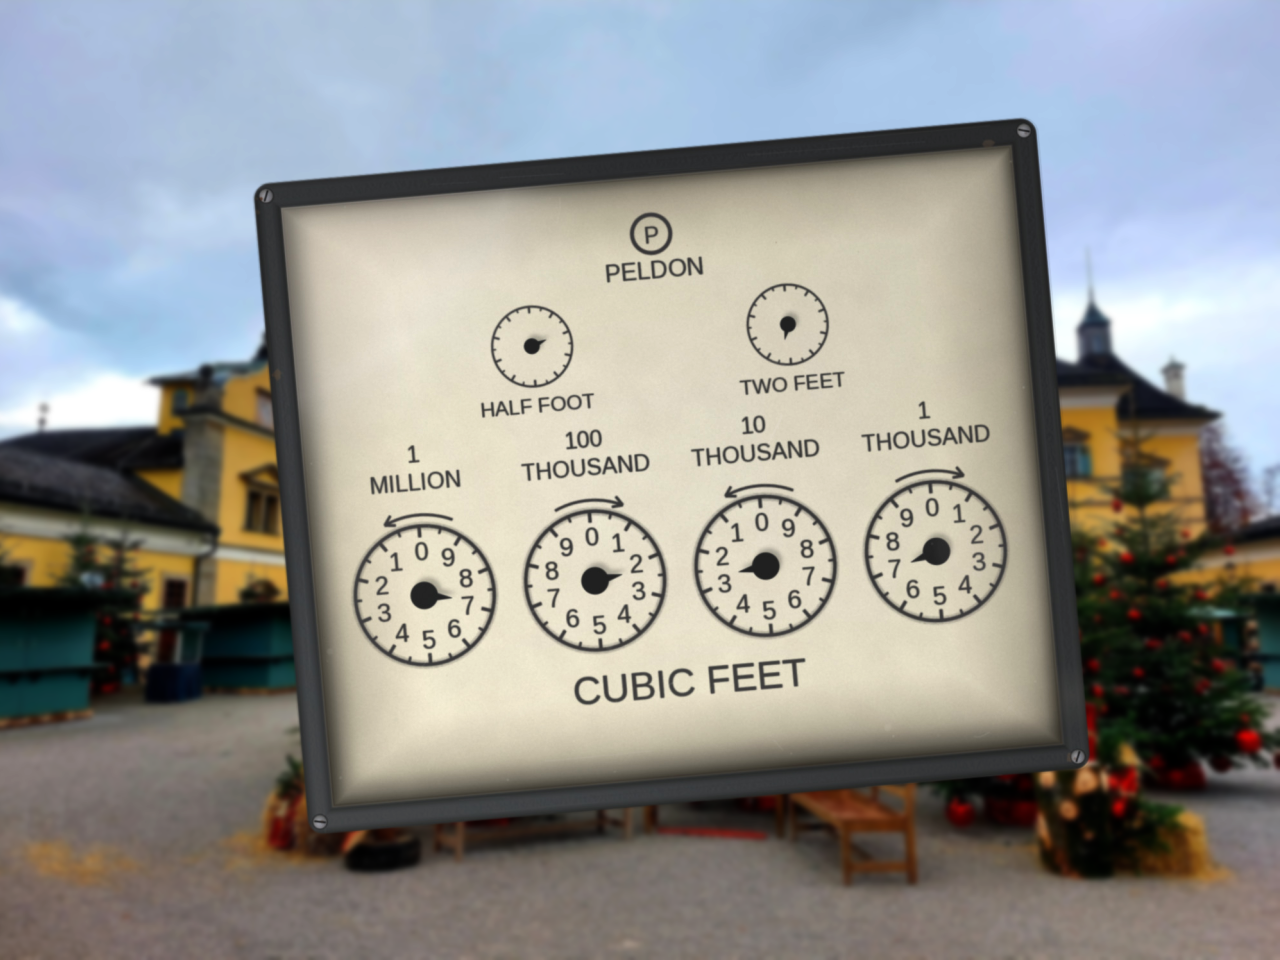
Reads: 722700ft³
